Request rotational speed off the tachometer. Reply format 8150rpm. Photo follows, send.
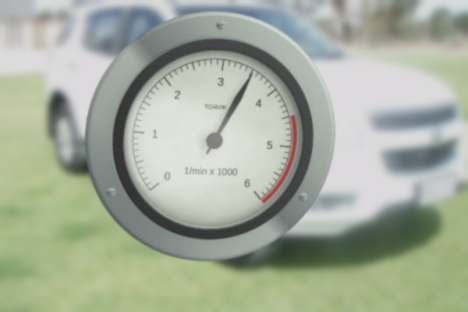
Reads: 3500rpm
